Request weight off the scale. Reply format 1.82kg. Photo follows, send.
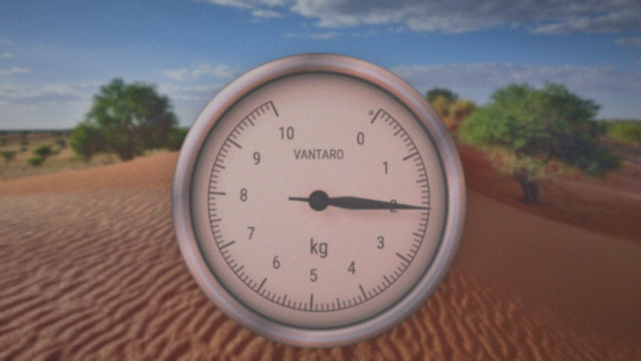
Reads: 2kg
